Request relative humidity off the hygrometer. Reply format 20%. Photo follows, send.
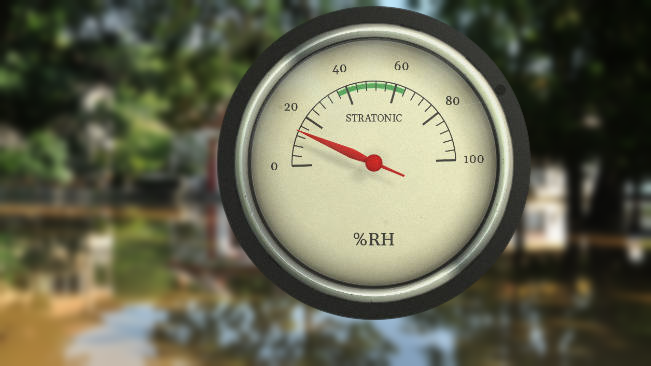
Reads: 14%
